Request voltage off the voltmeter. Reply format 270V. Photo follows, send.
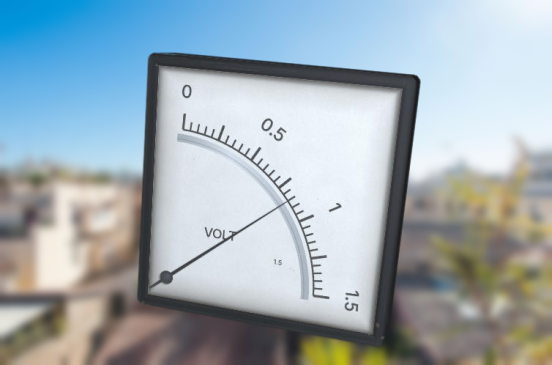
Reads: 0.85V
